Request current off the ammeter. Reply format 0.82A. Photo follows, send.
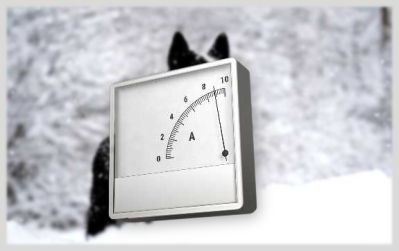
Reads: 9A
